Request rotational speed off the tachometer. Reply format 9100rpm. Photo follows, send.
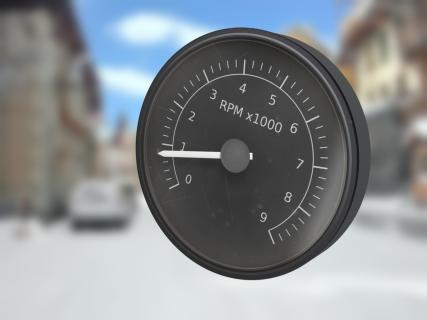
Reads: 800rpm
